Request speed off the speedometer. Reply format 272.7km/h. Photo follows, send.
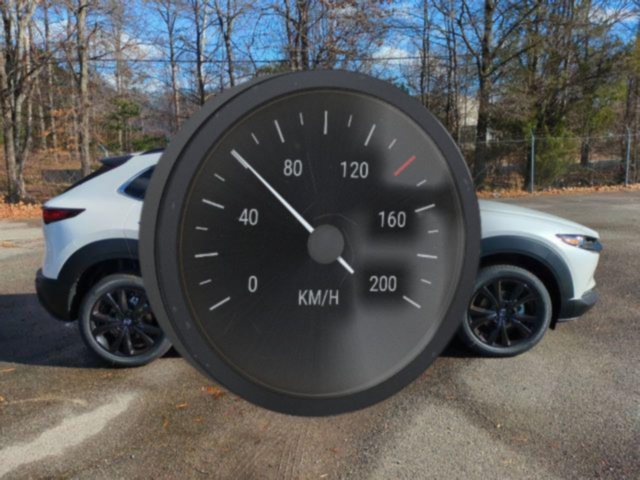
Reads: 60km/h
